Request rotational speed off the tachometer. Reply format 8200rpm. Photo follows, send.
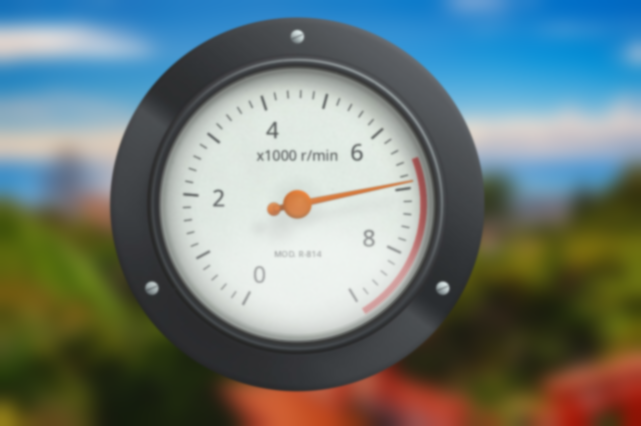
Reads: 6900rpm
